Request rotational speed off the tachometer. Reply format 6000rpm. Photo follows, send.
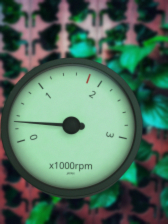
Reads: 300rpm
